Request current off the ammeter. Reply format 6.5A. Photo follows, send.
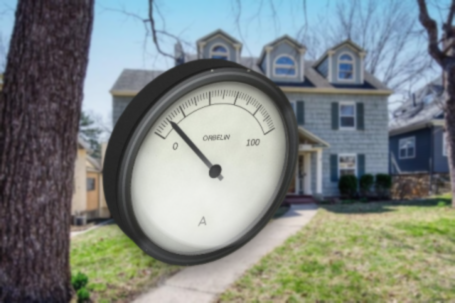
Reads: 10A
